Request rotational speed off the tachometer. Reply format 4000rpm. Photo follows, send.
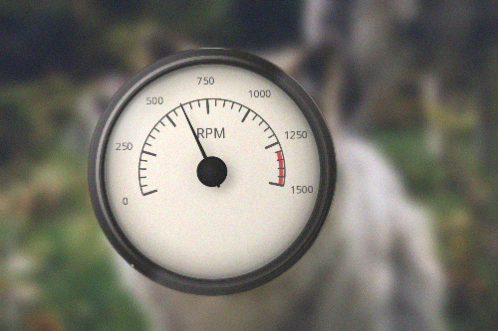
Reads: 600rpm
